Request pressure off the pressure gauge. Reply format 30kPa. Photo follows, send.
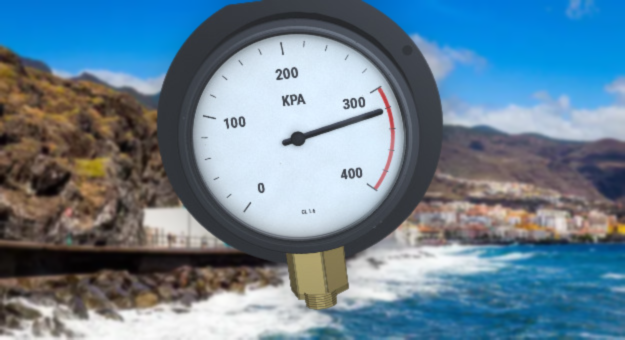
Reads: 320kPa
